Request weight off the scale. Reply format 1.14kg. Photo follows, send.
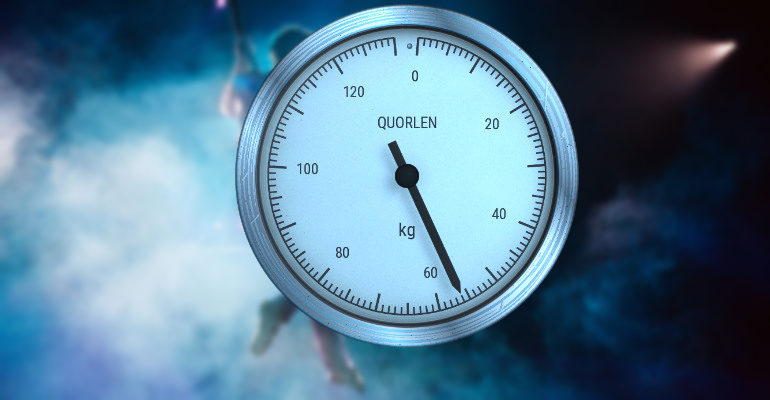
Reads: 56kg
